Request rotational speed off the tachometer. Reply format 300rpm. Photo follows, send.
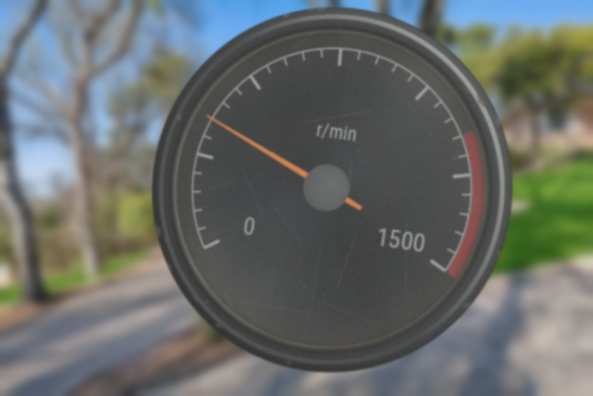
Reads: 350rpm
